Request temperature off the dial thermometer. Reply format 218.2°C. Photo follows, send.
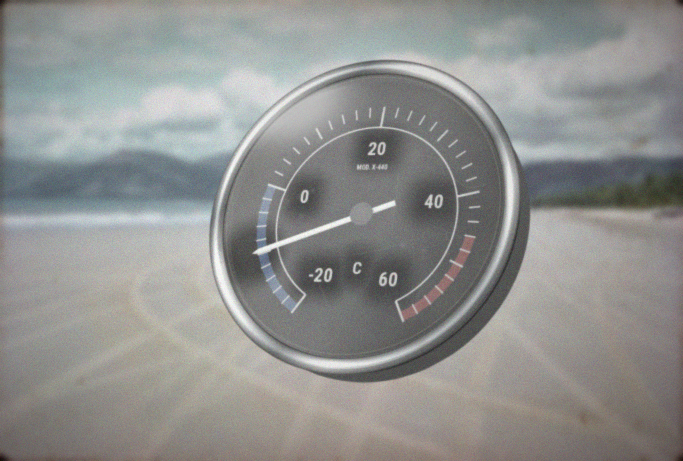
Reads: -10°C
